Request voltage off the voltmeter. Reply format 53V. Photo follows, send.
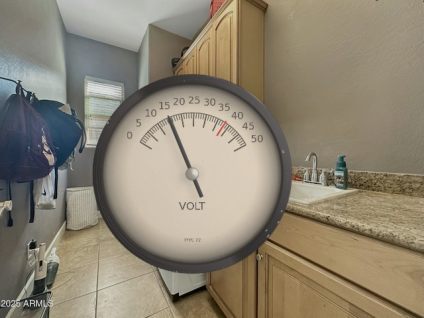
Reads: 15V
